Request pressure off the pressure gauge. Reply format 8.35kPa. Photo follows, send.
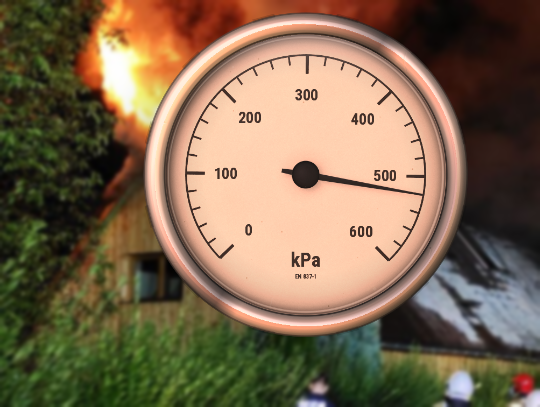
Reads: 520kPa
